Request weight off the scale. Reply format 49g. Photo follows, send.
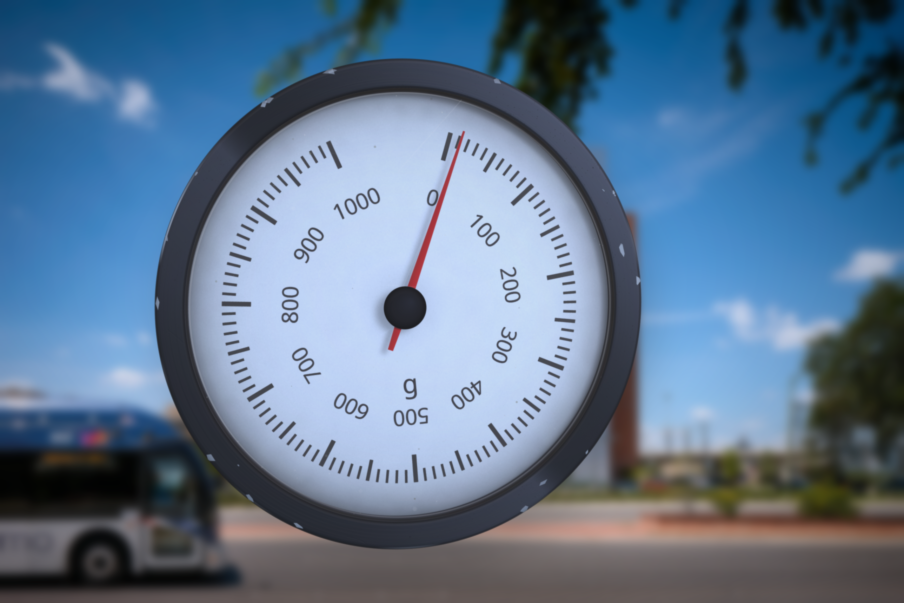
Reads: 10g
